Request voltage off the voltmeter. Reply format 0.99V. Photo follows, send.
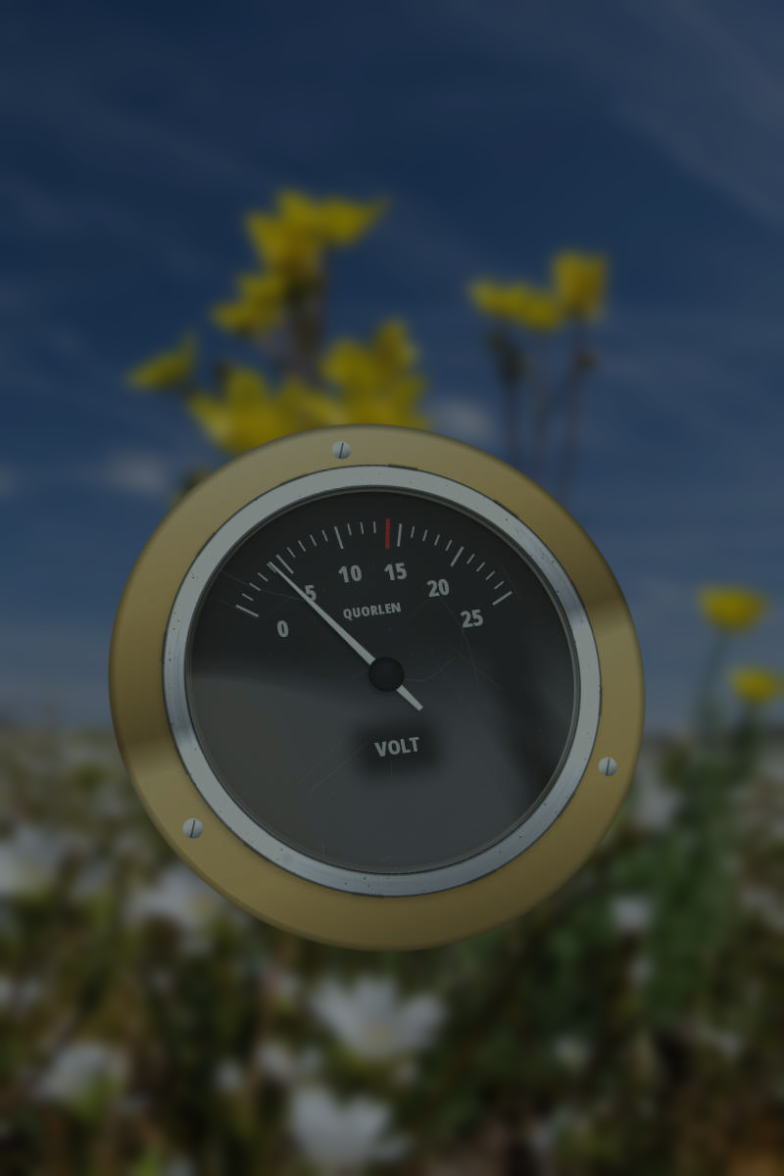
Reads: 4V
